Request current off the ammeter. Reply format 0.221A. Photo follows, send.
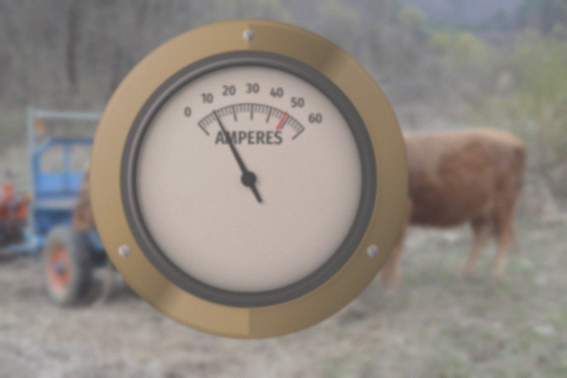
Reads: 10A
